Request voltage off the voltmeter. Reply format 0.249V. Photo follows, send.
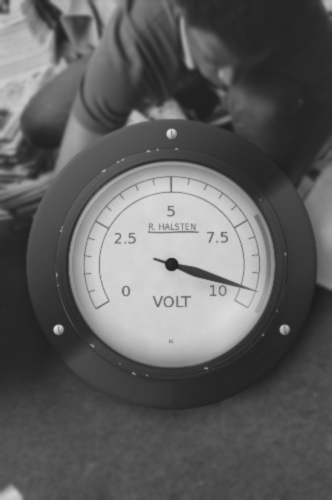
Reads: 9.5V
